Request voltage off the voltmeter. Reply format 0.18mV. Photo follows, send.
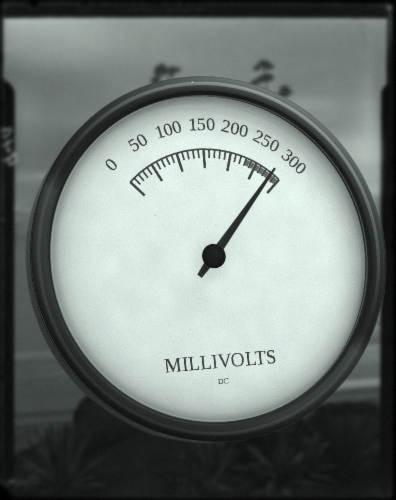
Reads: 280mV
